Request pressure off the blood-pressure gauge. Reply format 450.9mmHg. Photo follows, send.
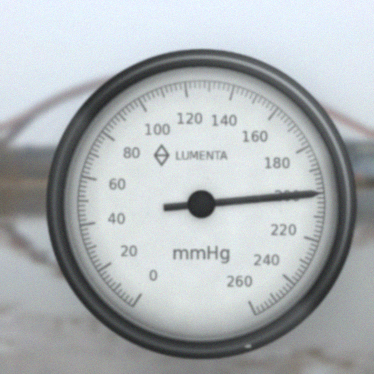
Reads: 200mmHg
